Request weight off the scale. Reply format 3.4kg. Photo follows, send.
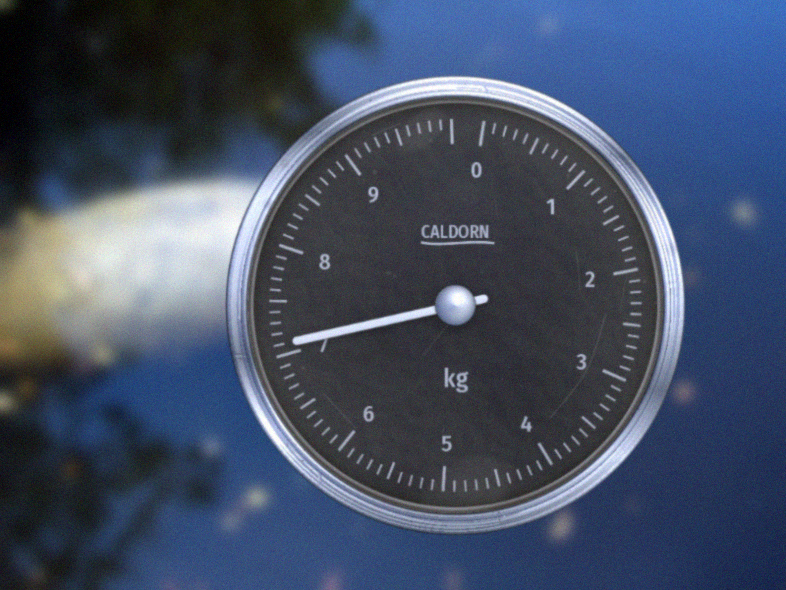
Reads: 7.1kg
